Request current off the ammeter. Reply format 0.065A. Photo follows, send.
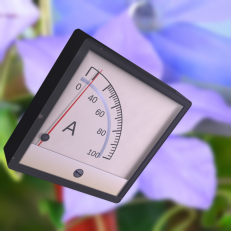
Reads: 20A
